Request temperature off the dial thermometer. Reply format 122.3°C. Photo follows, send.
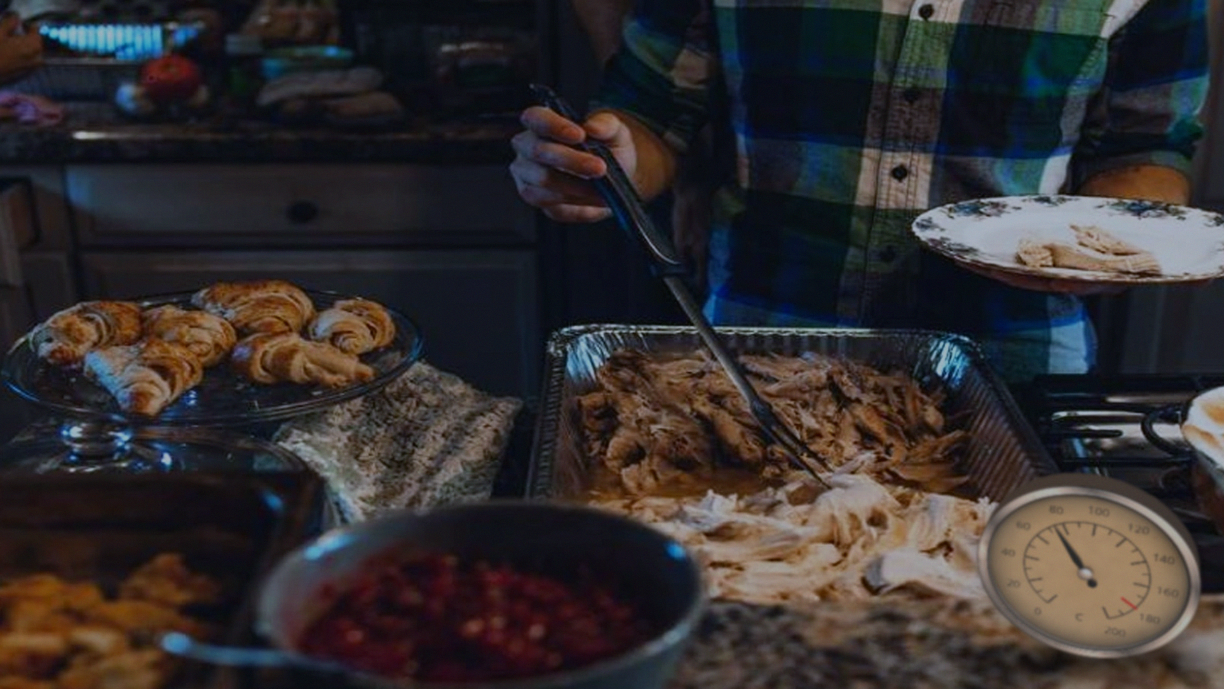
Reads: 75°C
